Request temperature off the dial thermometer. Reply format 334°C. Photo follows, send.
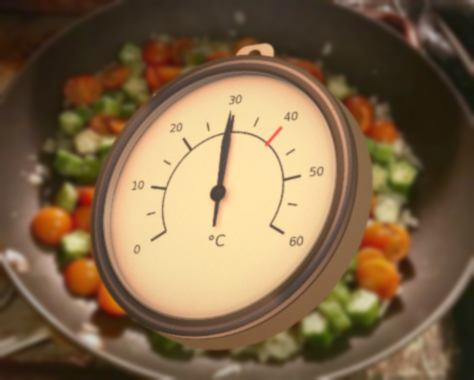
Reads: 30°C
